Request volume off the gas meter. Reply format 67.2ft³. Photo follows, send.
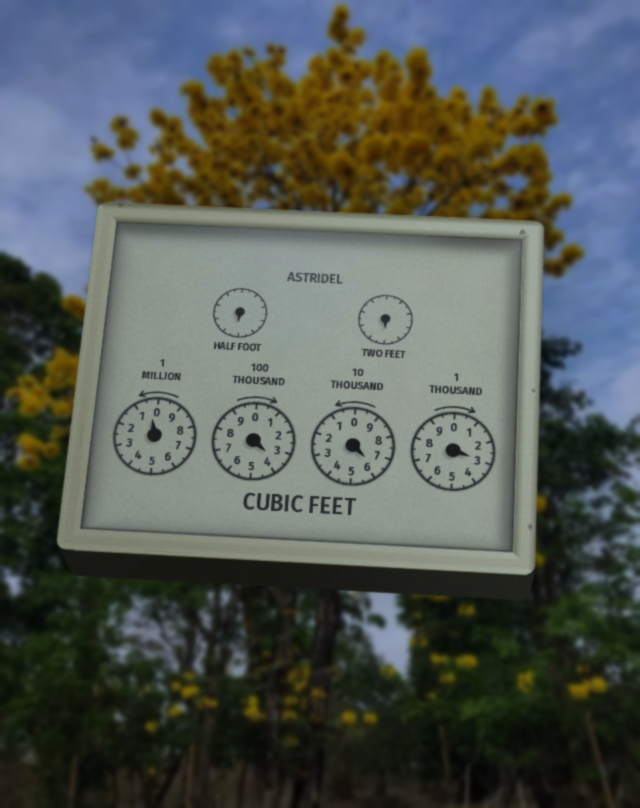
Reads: 36300ft³
